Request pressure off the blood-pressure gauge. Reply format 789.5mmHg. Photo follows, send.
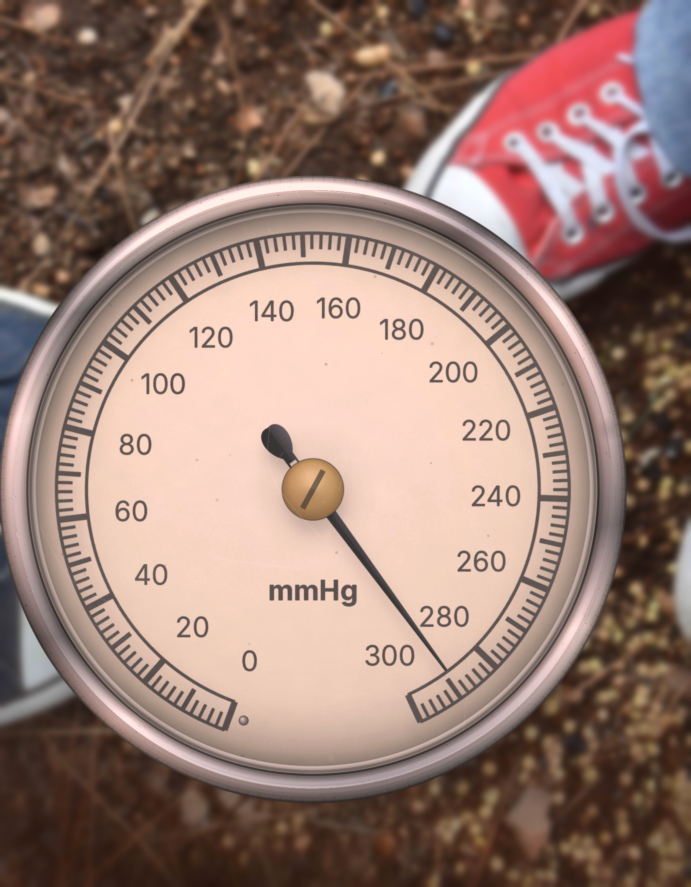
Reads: 289mmHg
